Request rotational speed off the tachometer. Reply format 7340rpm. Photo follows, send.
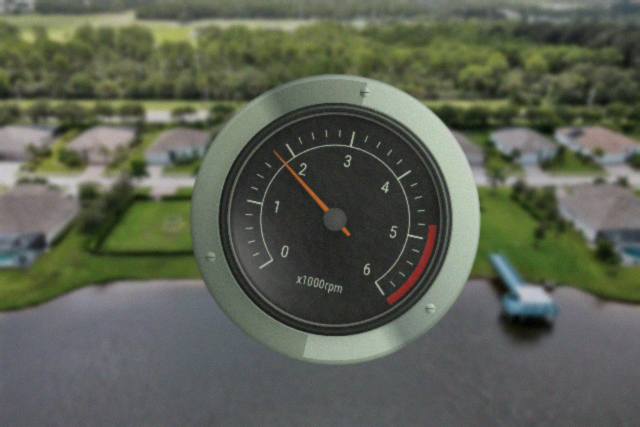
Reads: 1800rpm
